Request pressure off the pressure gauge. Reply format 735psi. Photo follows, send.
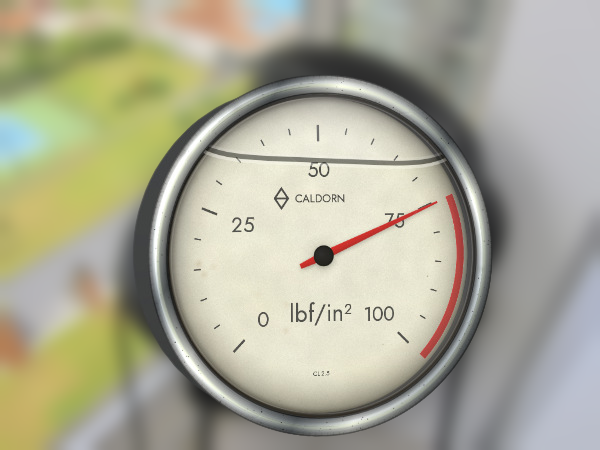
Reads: 75psi
